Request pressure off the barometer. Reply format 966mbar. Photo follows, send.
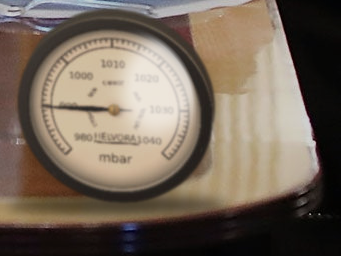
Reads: 990mbar
